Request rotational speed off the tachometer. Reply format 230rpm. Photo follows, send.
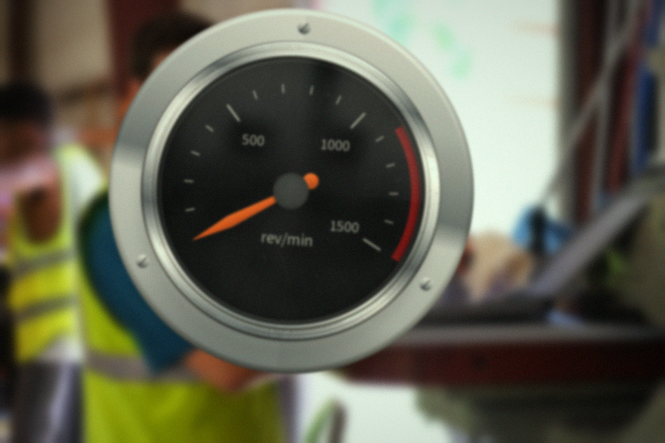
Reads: 0rpm
